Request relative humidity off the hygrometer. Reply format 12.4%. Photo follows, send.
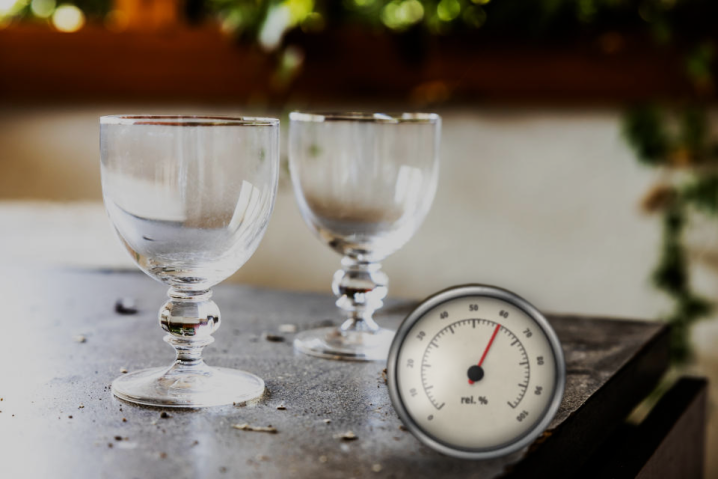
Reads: 60%
